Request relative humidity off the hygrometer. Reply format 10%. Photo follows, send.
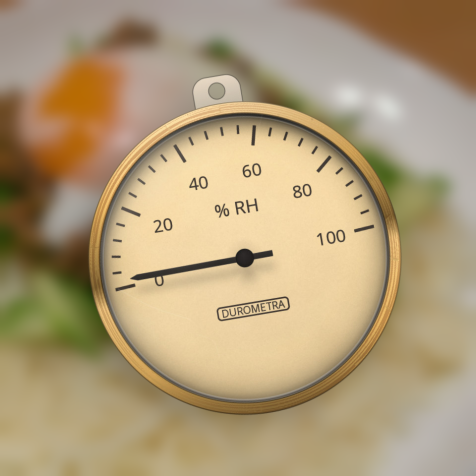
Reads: 2%
